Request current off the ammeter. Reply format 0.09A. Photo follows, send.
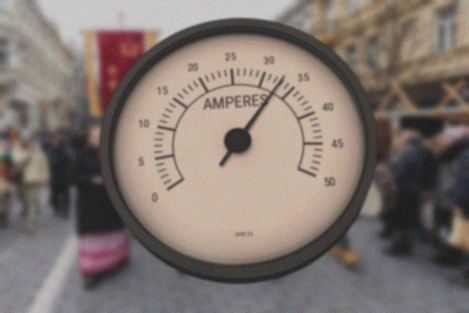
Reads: 33A
